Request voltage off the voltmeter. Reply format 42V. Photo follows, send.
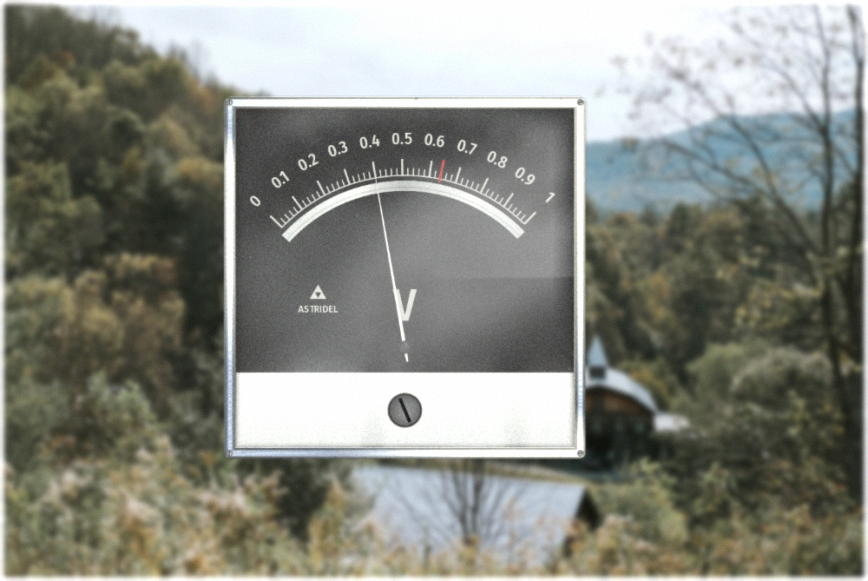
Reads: 0.4V
